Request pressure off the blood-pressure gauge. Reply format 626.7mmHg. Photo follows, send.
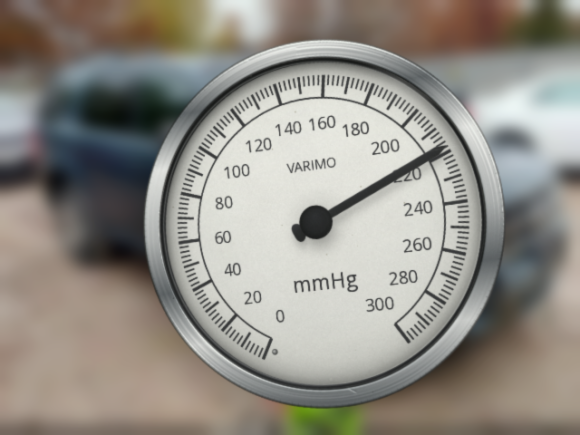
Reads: 218mmHg
